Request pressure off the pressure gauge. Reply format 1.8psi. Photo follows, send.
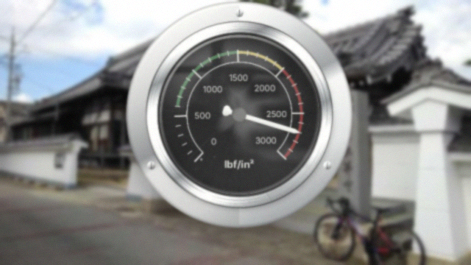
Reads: 2700psi
